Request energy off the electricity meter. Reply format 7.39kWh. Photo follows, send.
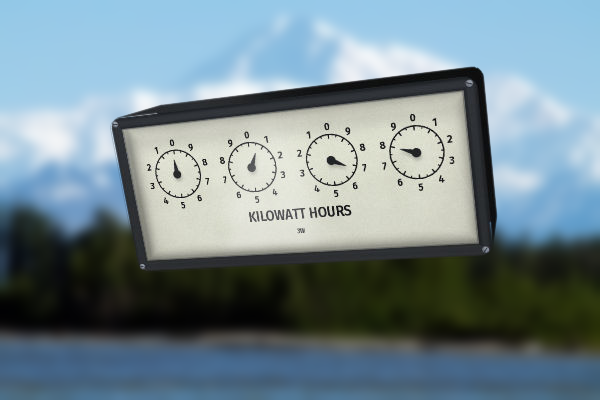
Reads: 68kWh
